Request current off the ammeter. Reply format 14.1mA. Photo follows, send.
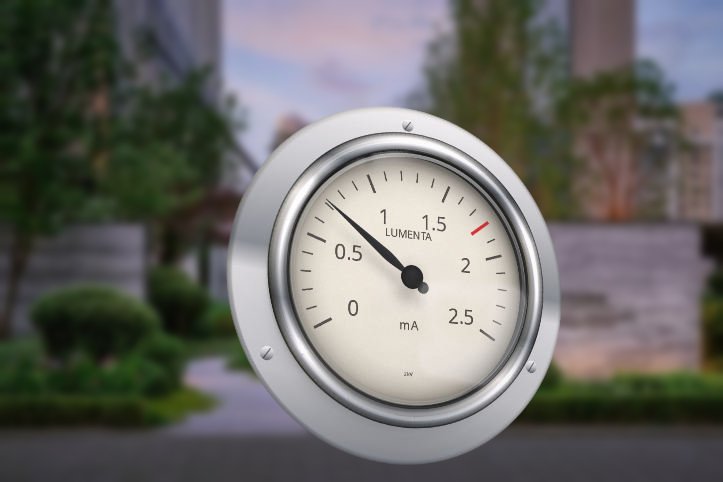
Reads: 0.7mA
